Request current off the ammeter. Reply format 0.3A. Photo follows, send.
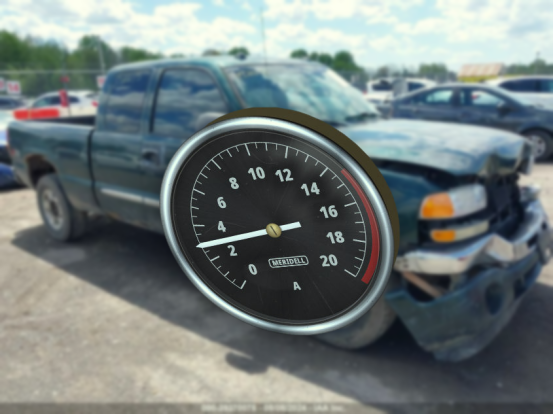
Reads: 3A
